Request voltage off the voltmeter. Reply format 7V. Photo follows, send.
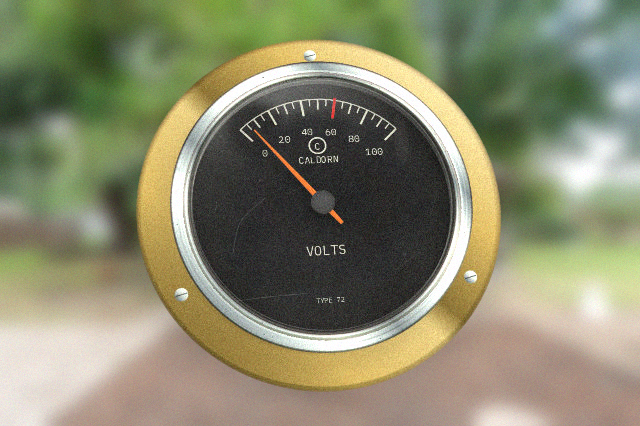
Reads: 5V
